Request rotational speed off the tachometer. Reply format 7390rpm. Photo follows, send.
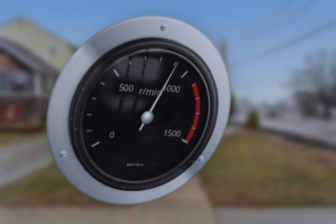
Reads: 900rpm
